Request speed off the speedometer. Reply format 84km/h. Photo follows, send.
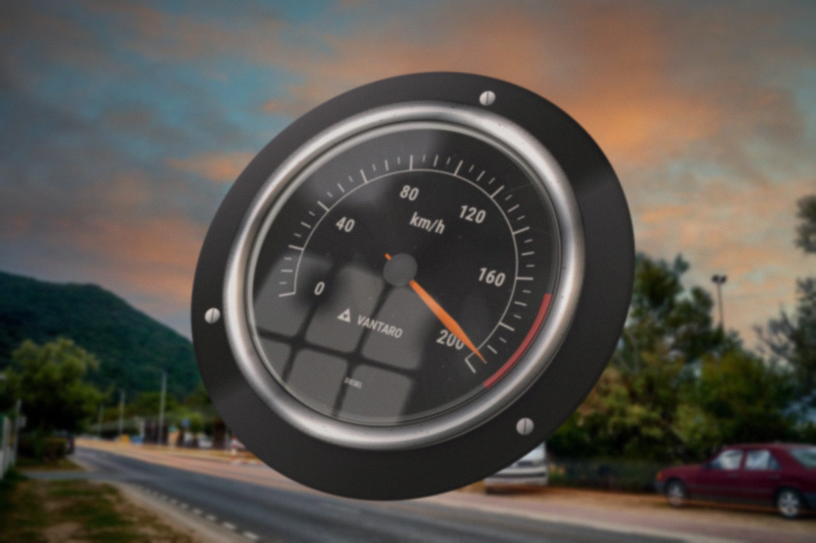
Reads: 195km/h
